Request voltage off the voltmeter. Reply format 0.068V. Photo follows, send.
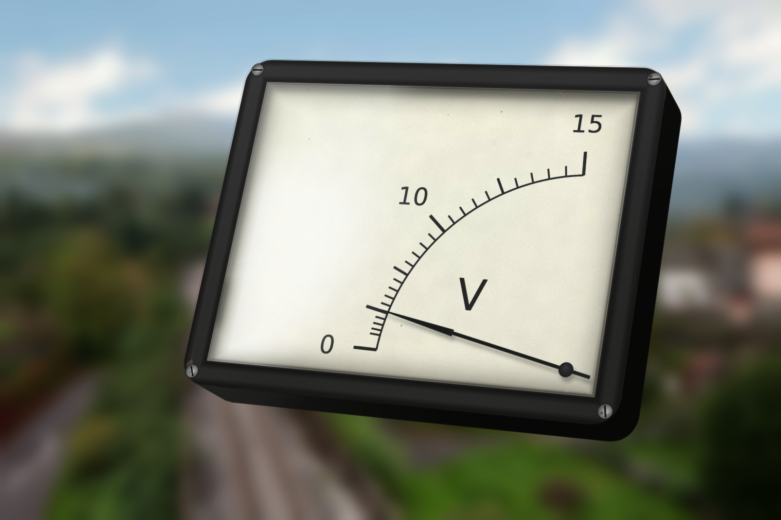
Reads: 5V
